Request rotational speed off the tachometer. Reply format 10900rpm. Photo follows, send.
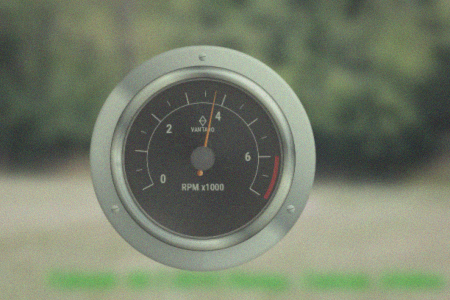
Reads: 3750rpm
